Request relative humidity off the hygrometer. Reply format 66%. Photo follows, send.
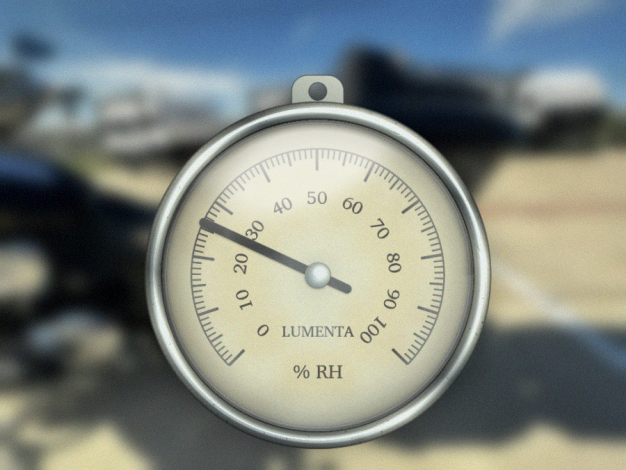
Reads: 26%
